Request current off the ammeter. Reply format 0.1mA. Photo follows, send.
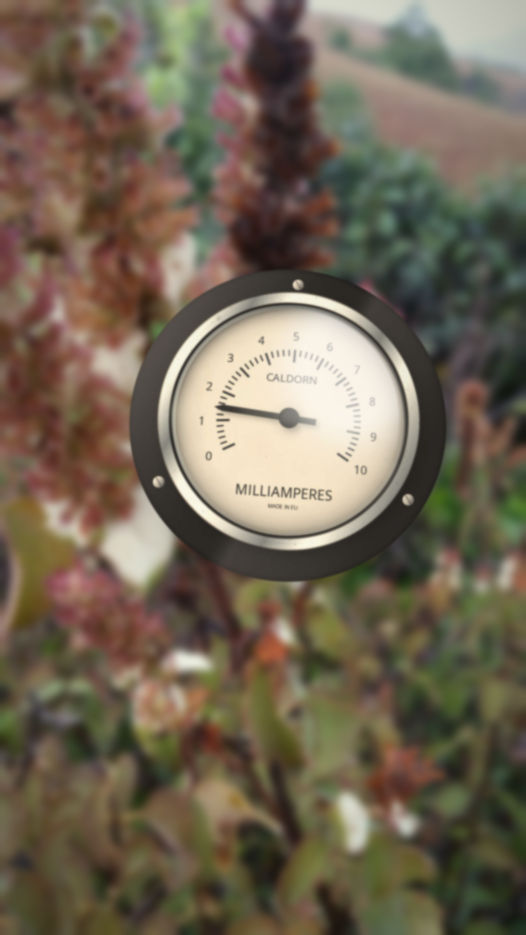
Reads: 1.4mA
